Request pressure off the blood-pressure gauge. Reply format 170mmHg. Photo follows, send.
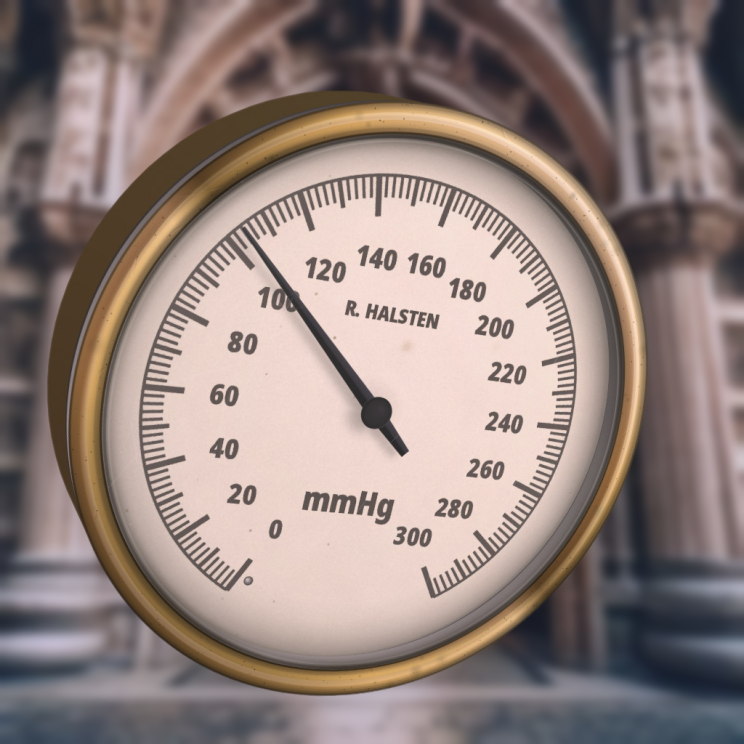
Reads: 104mmHg
